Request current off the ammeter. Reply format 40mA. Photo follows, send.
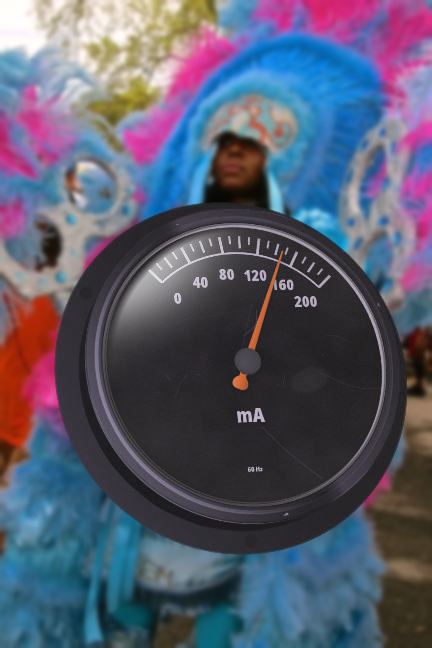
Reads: 145mA
